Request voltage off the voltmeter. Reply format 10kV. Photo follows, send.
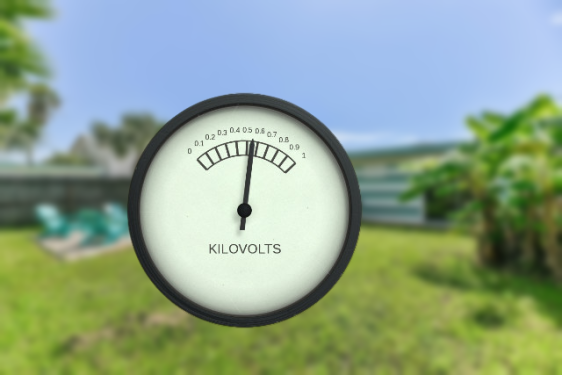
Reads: 0.55kV
